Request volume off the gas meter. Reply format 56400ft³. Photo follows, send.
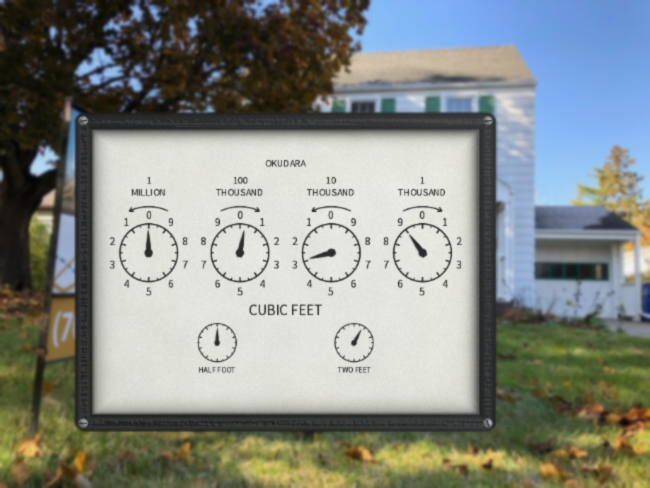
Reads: 2900ft³
